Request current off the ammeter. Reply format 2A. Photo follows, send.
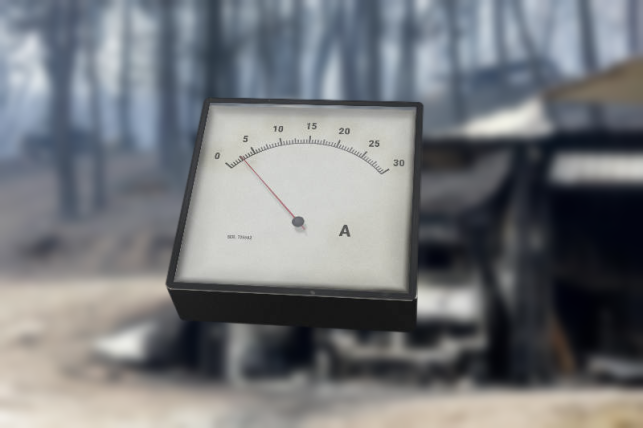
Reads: 2.5A
